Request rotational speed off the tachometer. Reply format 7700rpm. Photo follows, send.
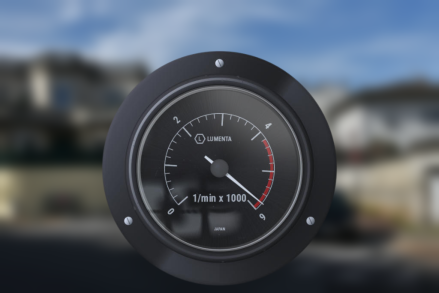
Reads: 5800rpm
